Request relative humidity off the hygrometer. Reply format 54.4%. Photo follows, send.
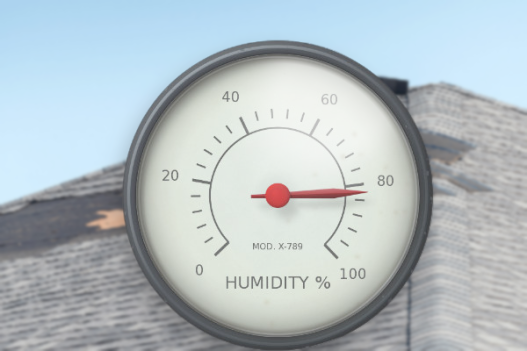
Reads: 82%
